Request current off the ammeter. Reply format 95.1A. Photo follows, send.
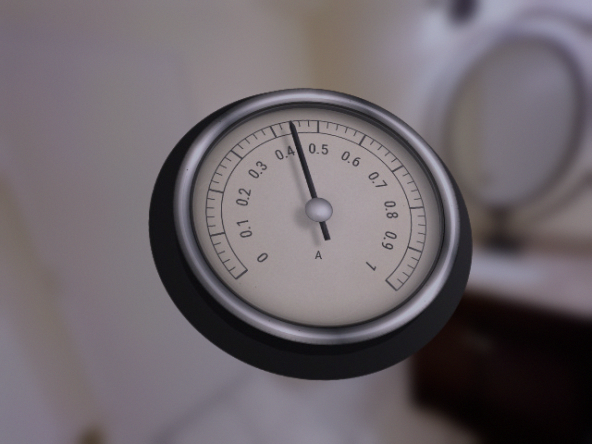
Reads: 0.44A
